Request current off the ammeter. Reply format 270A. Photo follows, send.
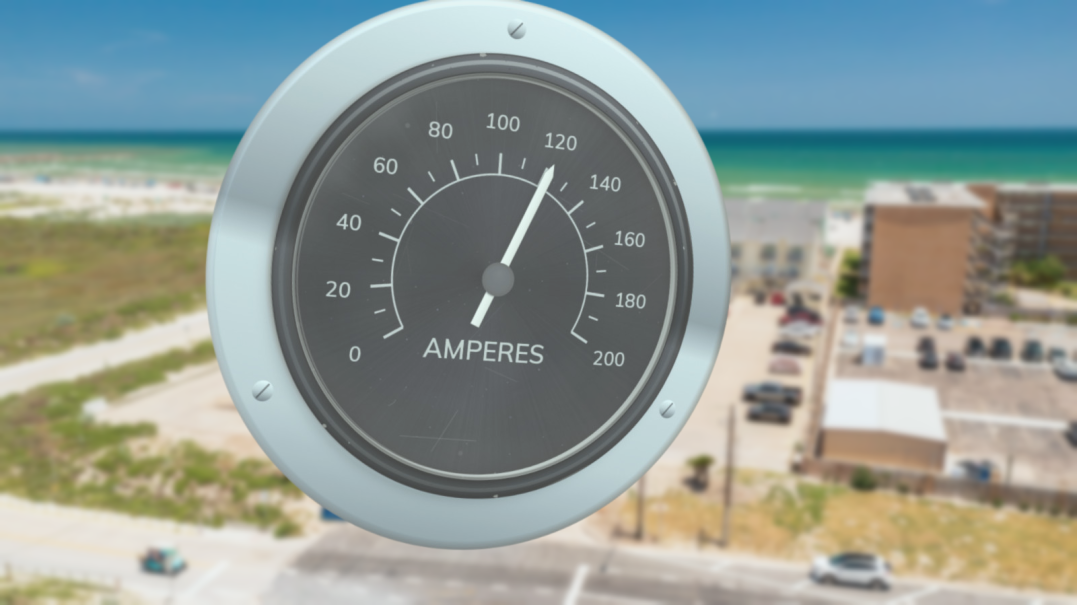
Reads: 120A
